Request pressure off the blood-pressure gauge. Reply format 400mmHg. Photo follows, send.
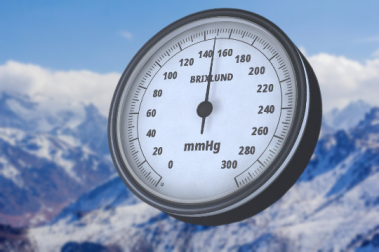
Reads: 150mmHg
